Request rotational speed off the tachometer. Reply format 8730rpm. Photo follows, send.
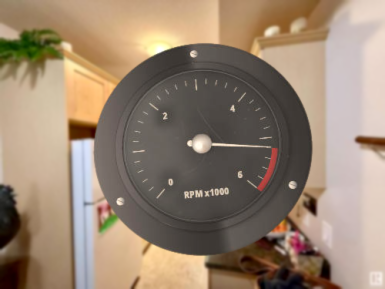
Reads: 5200rpm
